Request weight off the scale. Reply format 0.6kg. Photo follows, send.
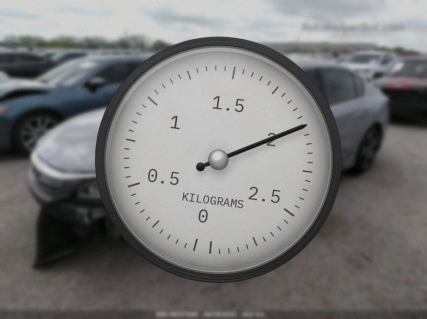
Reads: 2kg
